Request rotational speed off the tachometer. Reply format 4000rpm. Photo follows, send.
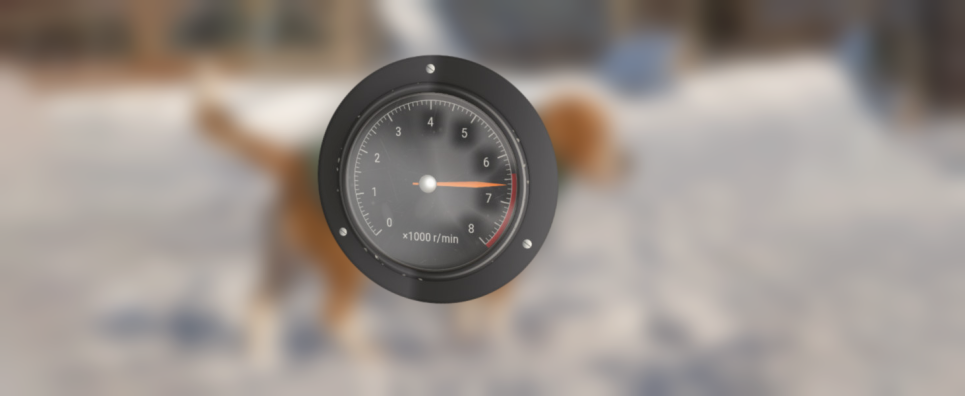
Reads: 6600rpm
